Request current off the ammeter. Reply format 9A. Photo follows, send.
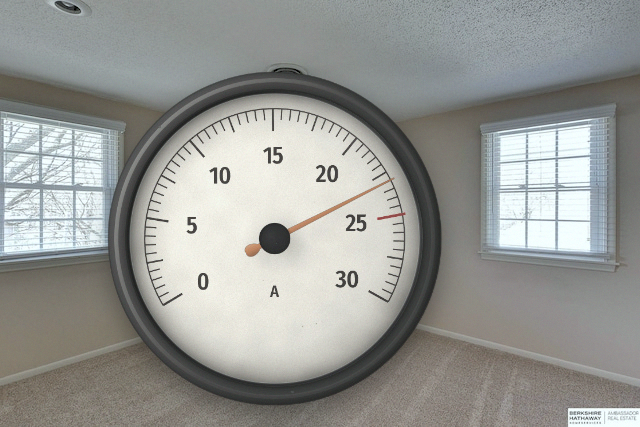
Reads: 23A
